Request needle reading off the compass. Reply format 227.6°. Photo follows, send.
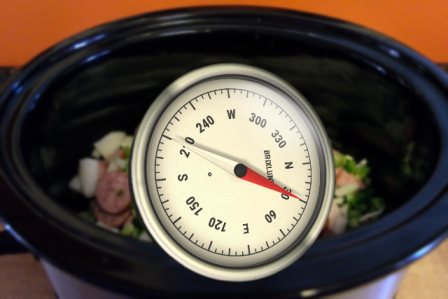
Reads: 30°
